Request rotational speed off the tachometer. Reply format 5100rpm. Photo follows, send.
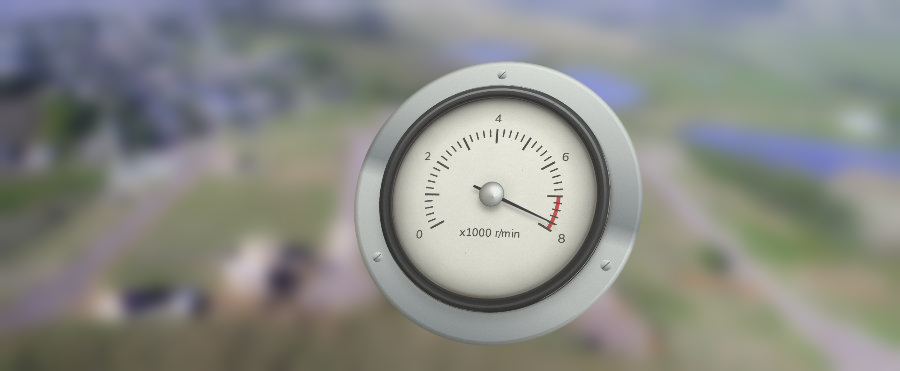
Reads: 7800rpm
